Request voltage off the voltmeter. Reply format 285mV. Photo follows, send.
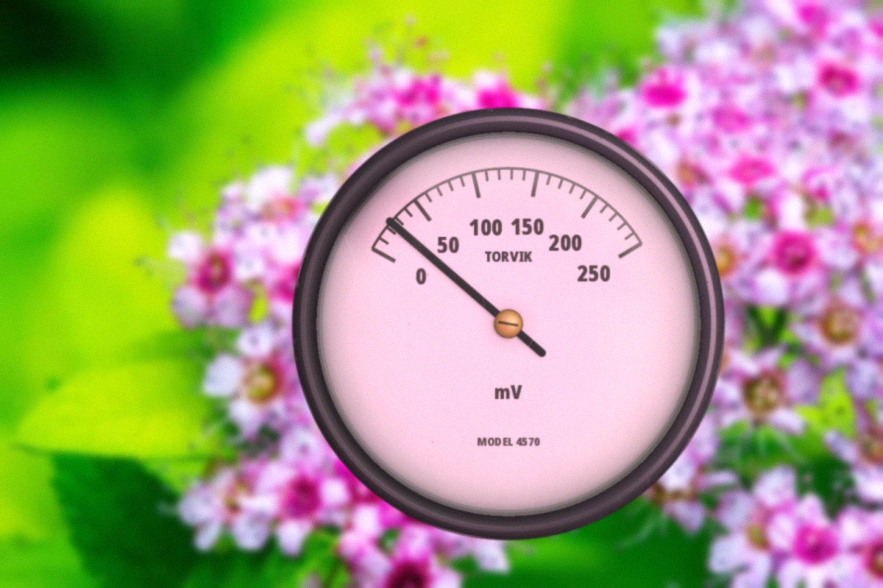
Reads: 25mV
